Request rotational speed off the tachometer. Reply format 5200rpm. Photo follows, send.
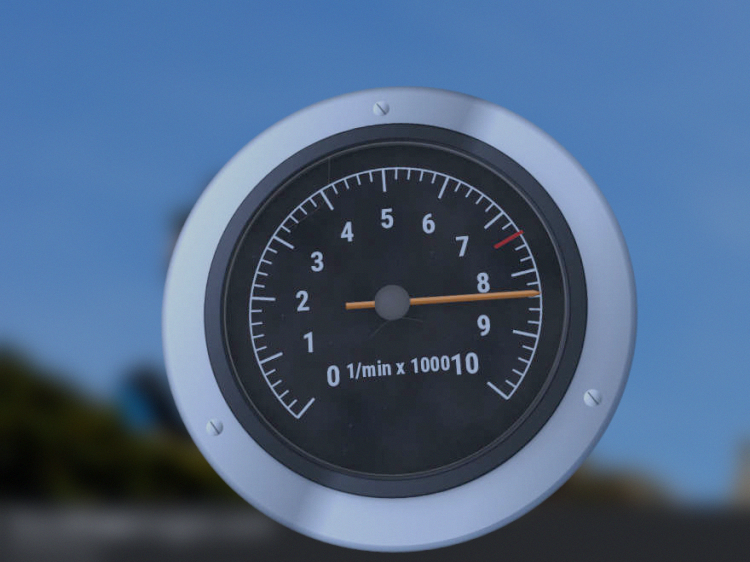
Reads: 8400rpm
